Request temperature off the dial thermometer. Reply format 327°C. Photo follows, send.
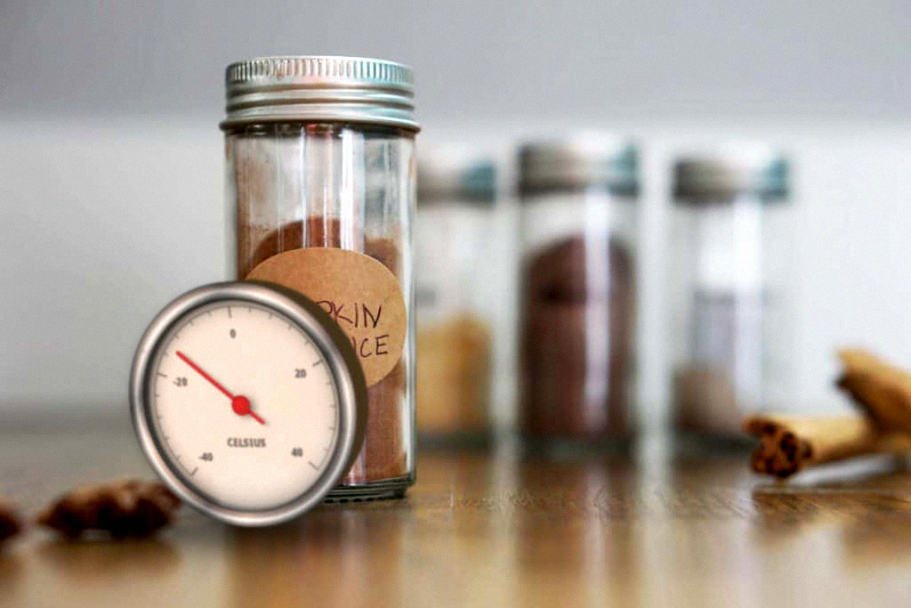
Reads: -14°C
